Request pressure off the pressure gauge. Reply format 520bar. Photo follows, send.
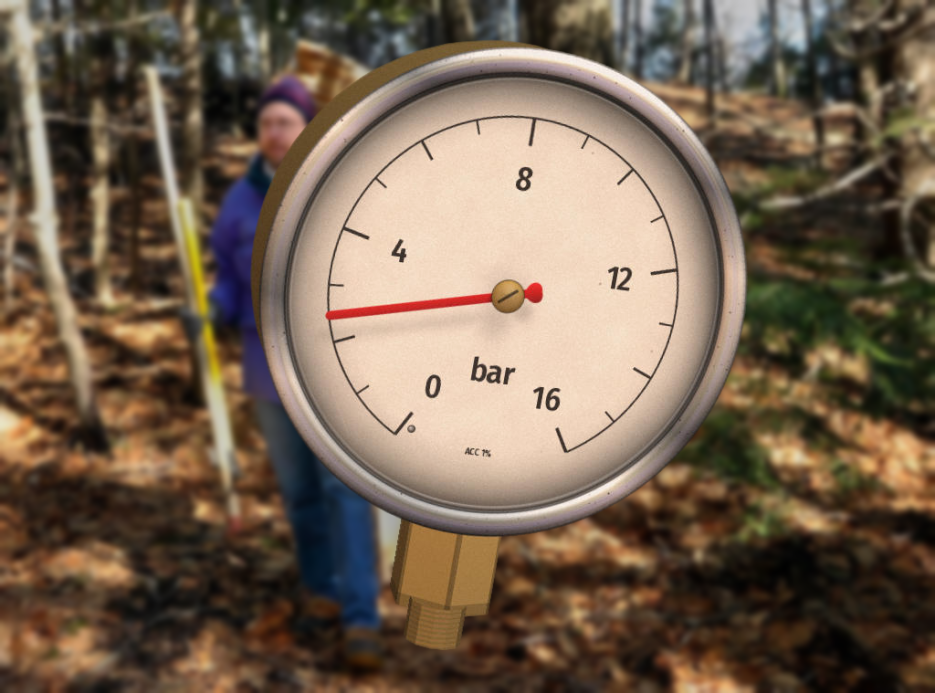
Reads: 2.5bar
